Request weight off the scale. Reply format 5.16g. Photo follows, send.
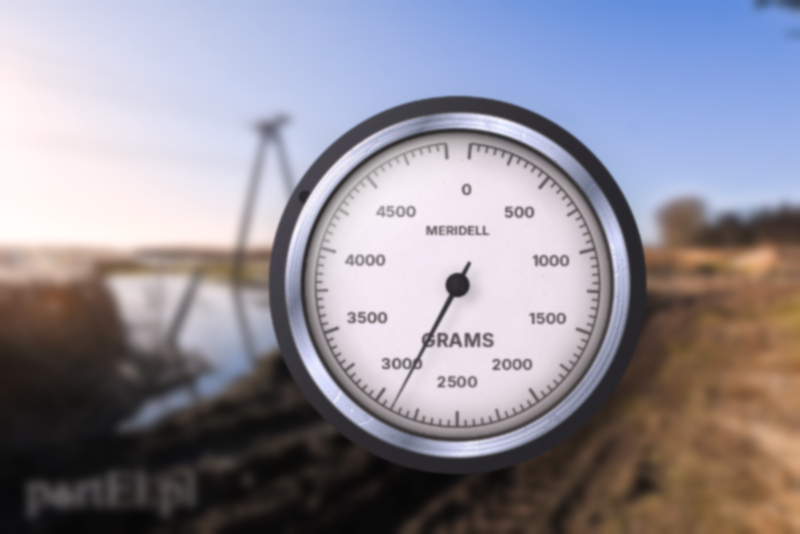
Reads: 2900g
